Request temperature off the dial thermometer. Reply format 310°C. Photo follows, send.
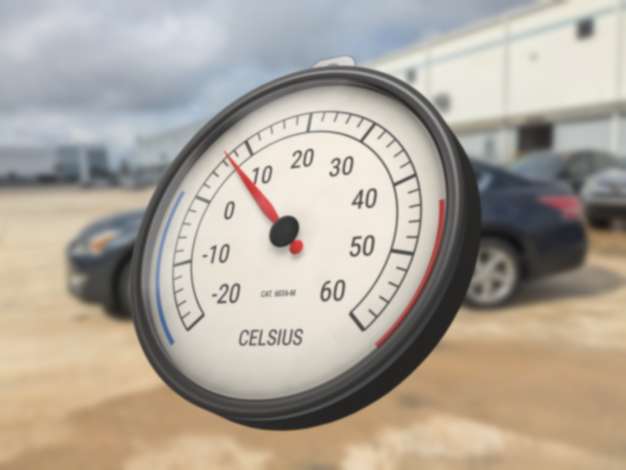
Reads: 7°C
